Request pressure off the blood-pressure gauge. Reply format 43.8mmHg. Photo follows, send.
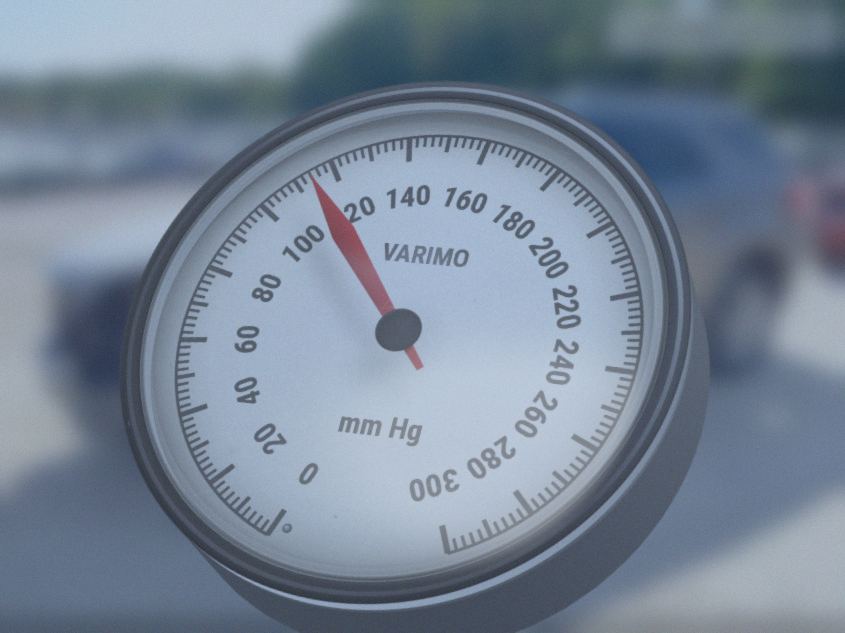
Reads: 114mmHg
